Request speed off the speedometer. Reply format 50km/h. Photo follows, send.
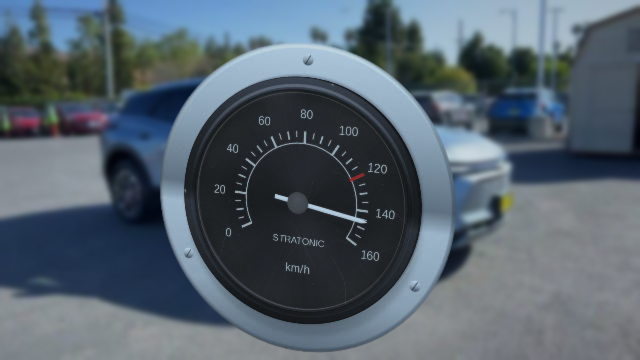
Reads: 145km/h
